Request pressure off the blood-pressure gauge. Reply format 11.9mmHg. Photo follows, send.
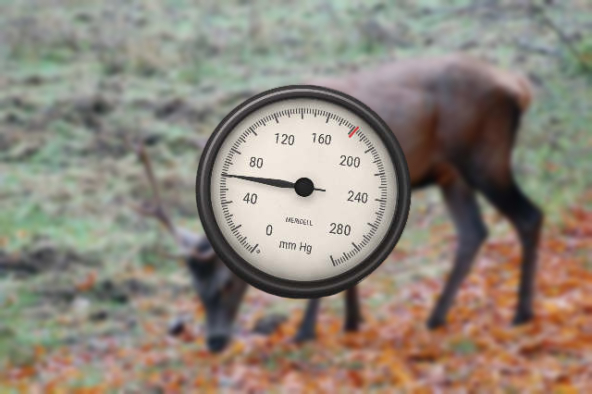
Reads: 60mmHg
